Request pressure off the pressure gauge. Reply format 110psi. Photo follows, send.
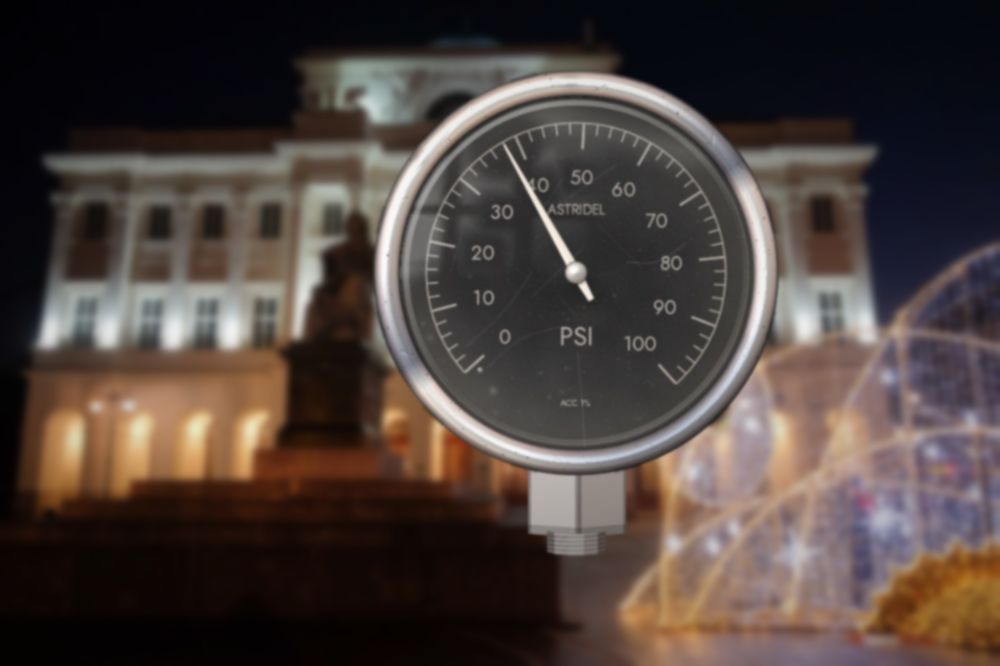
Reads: 38psi
